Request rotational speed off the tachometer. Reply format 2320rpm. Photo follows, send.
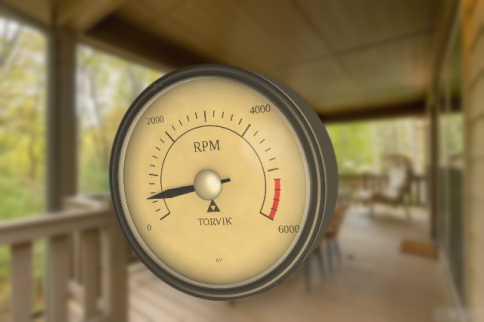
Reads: 500rpm
